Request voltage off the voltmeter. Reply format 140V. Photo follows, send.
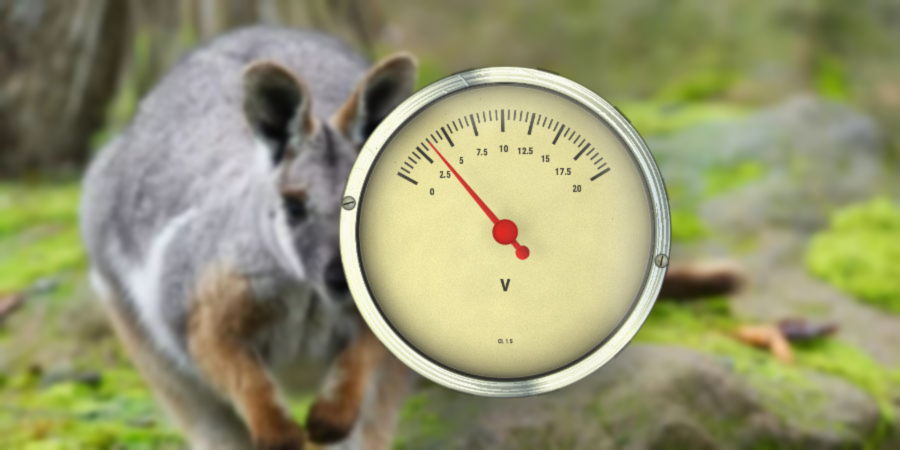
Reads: 3.5V
